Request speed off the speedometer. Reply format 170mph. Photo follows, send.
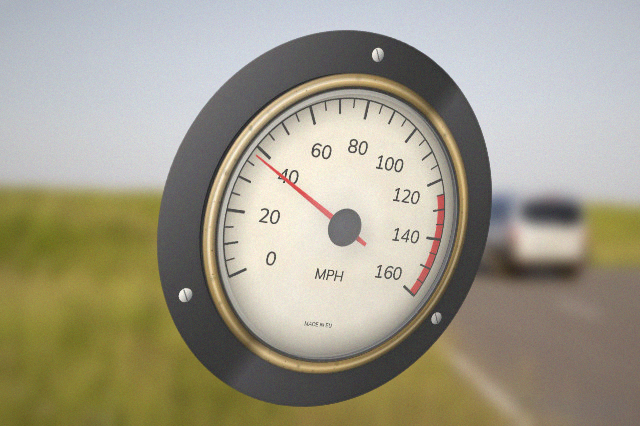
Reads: 37.5mph
